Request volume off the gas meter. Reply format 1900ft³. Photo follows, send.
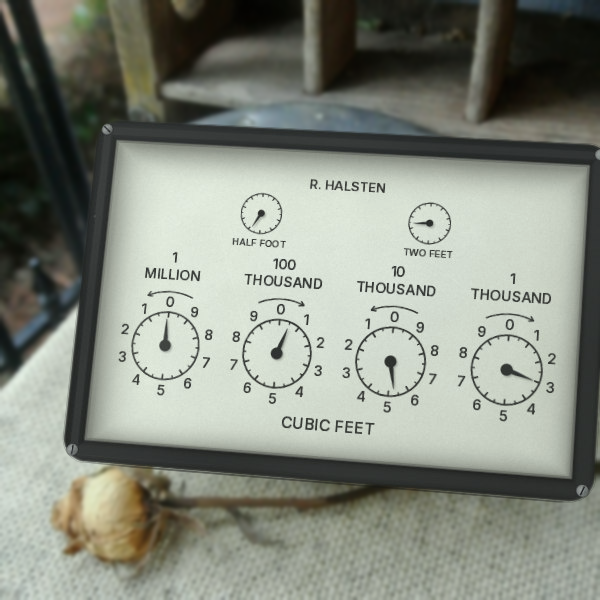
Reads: 5300ft³
